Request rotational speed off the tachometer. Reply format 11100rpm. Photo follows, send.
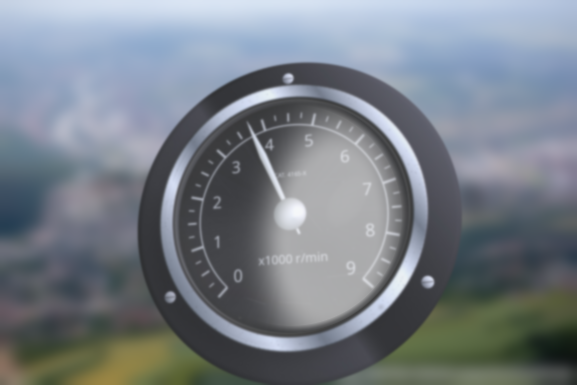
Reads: 3750rpm
